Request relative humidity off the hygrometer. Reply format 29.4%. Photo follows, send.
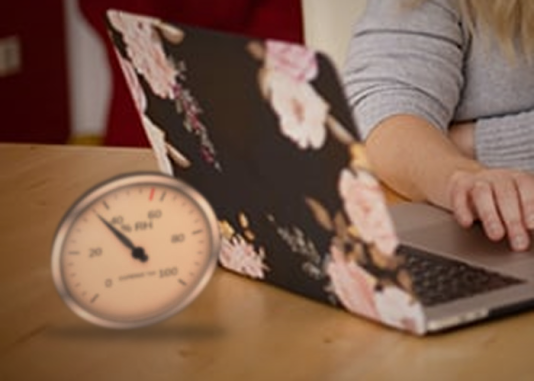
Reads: 36%
